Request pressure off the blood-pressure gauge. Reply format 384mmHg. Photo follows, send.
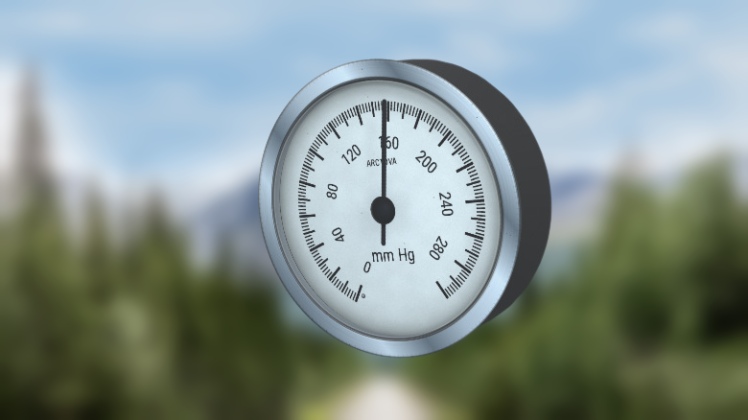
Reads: 160mmHg
